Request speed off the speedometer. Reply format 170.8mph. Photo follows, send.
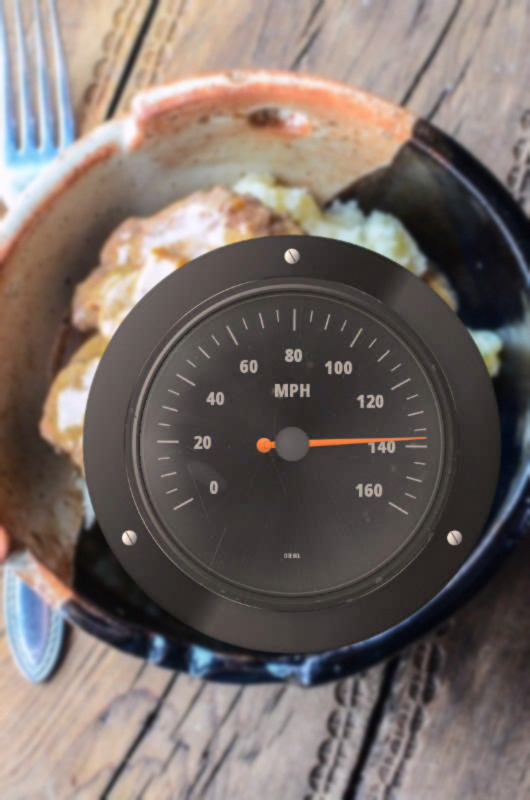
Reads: 137.5mph
